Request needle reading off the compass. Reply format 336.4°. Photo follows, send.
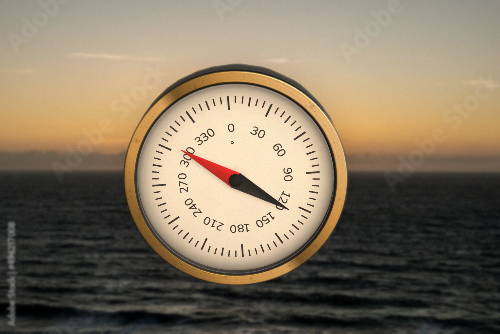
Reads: 305°
